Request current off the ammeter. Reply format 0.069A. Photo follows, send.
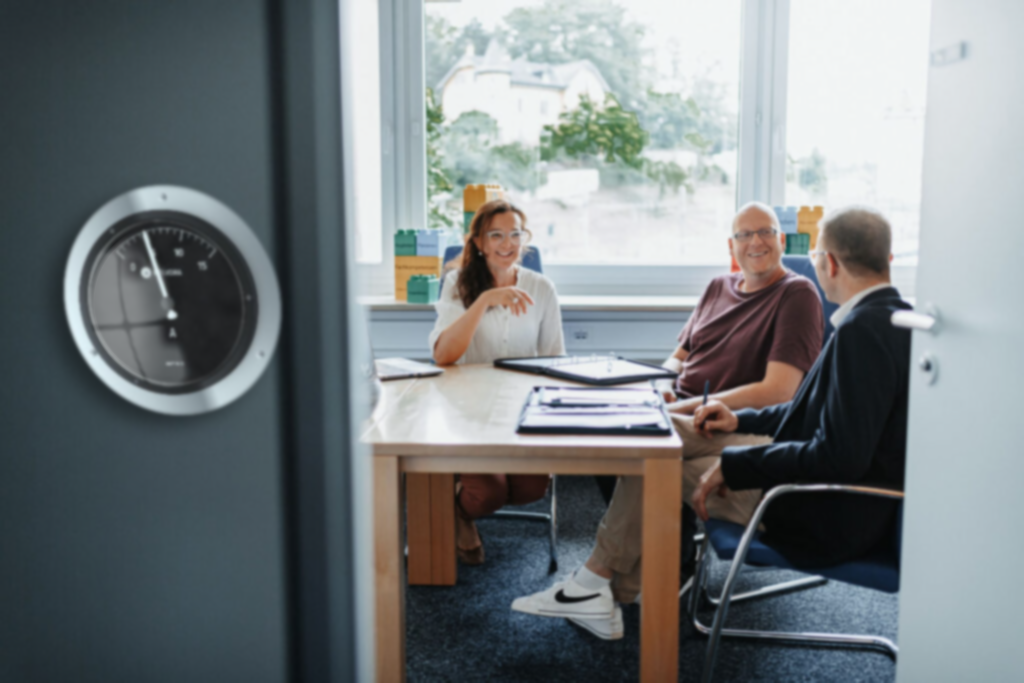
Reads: 5A
